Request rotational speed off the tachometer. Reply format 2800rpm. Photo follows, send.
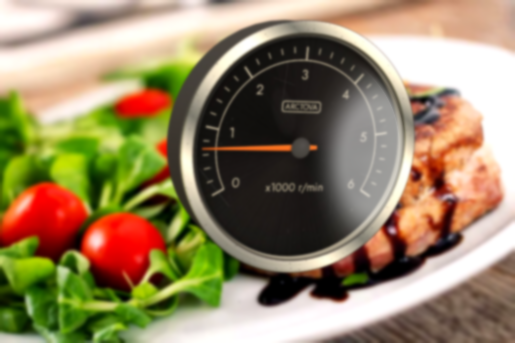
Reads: 700rpm
